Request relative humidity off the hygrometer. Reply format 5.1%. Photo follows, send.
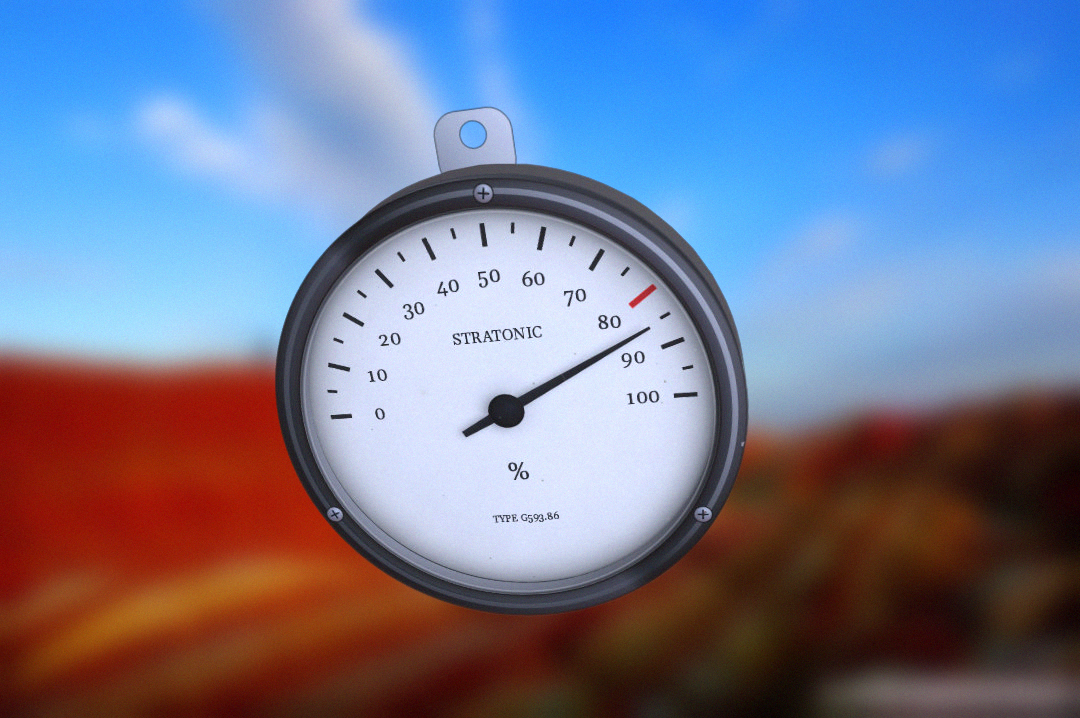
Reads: 85%
